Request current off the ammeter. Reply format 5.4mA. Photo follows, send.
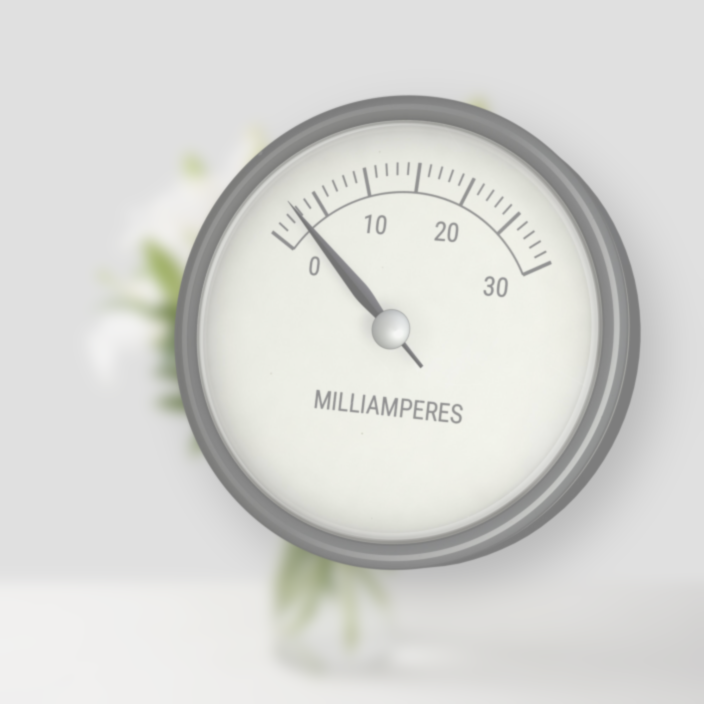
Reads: 3mA
